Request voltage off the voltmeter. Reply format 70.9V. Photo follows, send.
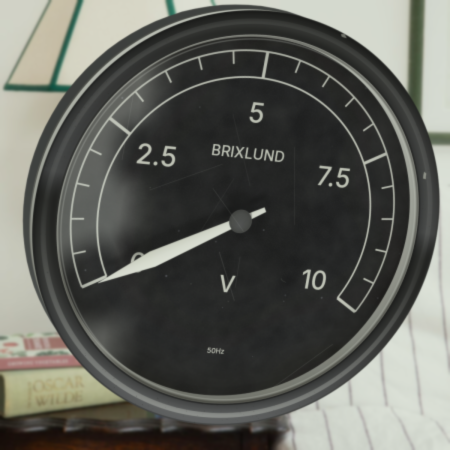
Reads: 0V
